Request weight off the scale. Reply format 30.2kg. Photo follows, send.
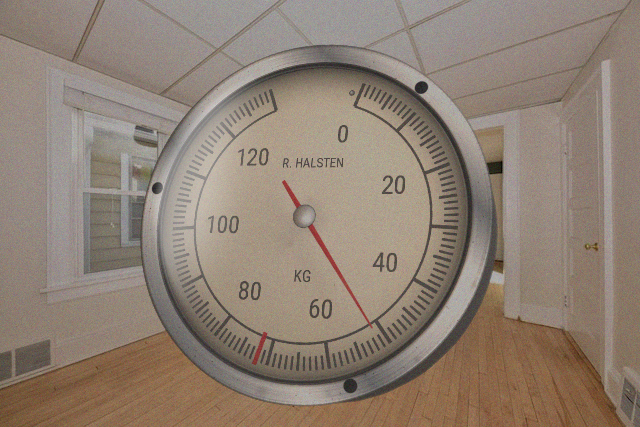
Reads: 51kg
